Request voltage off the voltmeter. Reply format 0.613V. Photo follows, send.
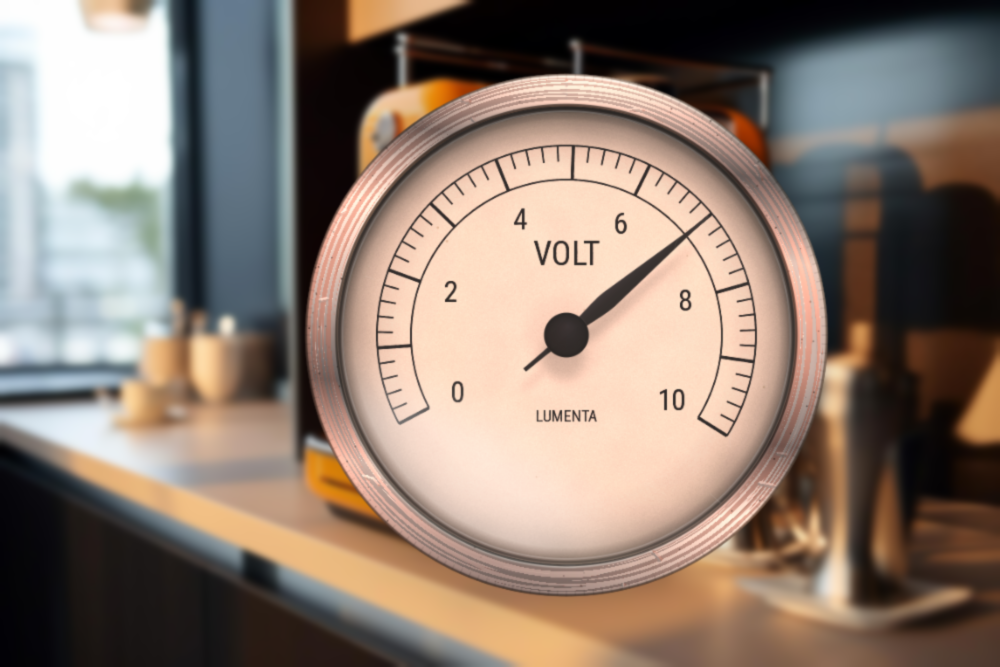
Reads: 7V
